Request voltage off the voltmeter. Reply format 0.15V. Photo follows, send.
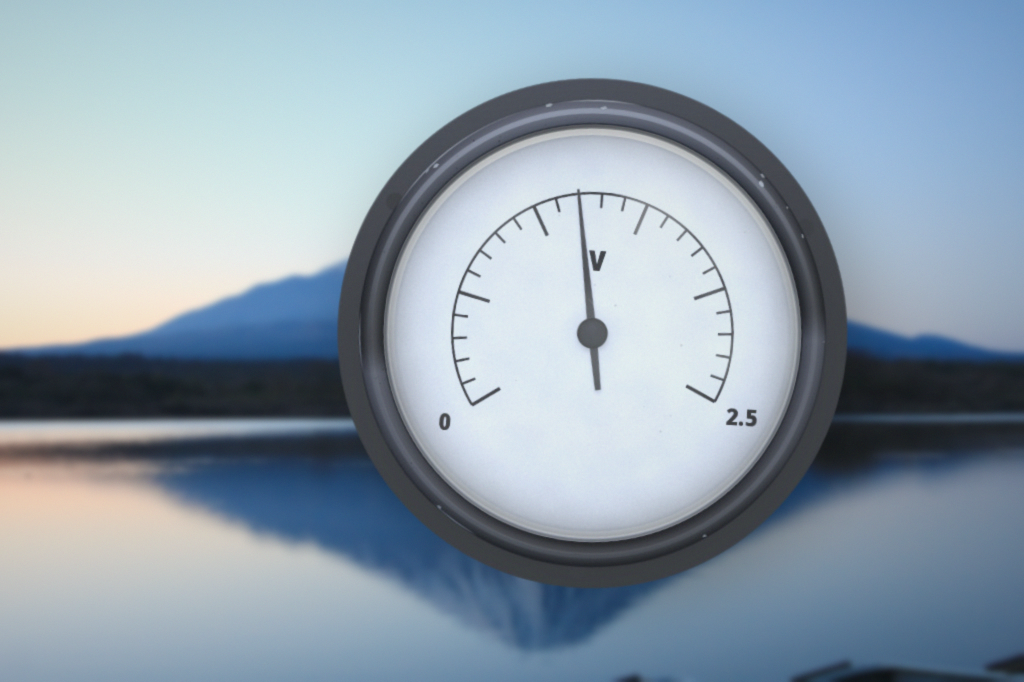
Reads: 1.2V
